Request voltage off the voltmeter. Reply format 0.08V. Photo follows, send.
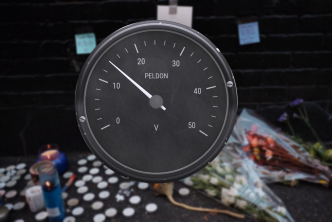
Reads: 14V
